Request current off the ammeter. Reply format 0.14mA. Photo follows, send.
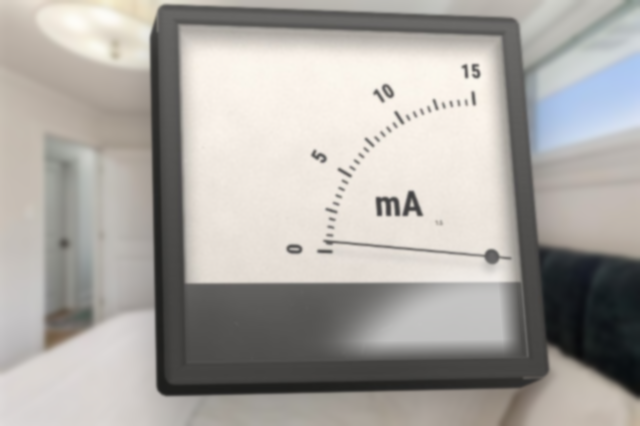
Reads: 0.5mA
